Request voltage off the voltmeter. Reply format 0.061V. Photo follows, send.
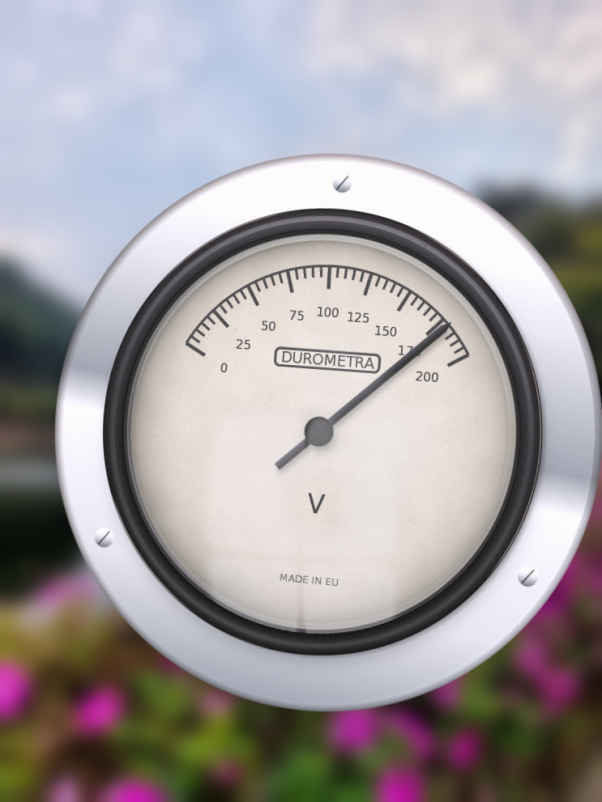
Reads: 180V
